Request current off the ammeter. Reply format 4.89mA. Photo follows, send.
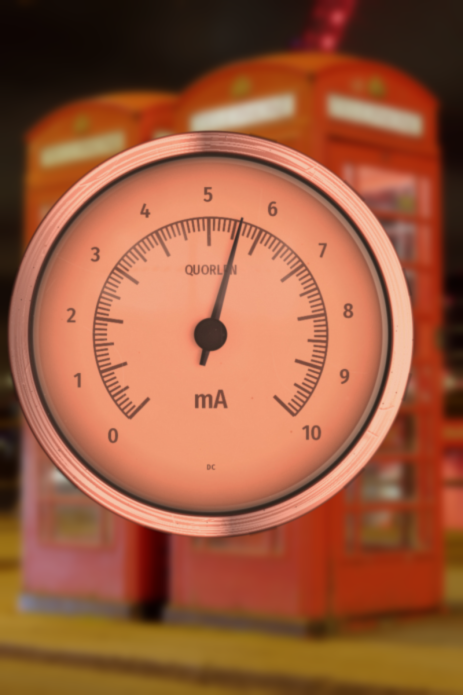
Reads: 5.6mA
